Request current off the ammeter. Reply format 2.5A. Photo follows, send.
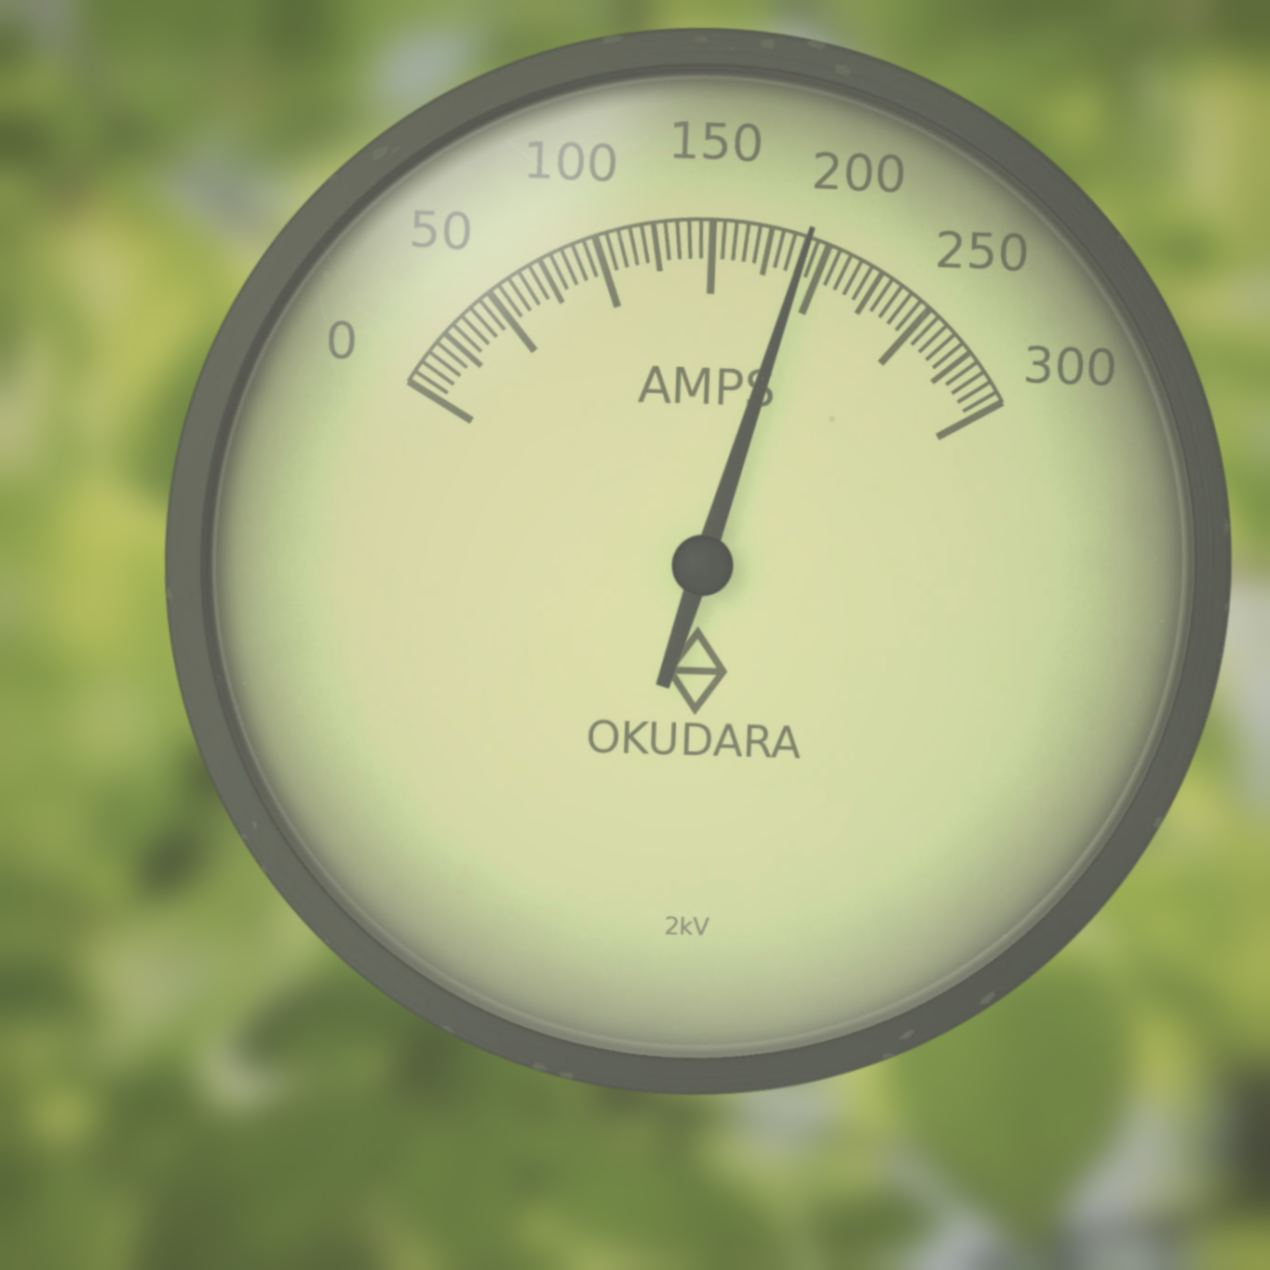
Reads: 190A
